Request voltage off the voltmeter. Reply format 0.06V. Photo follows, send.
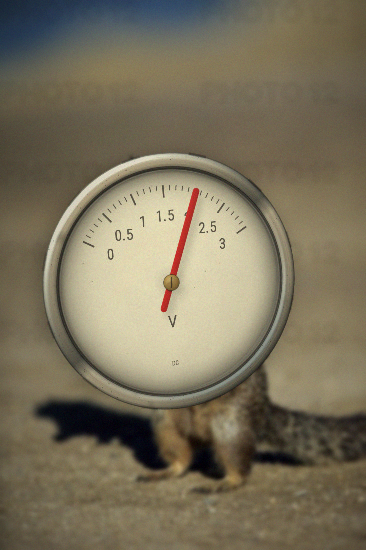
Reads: 2V
